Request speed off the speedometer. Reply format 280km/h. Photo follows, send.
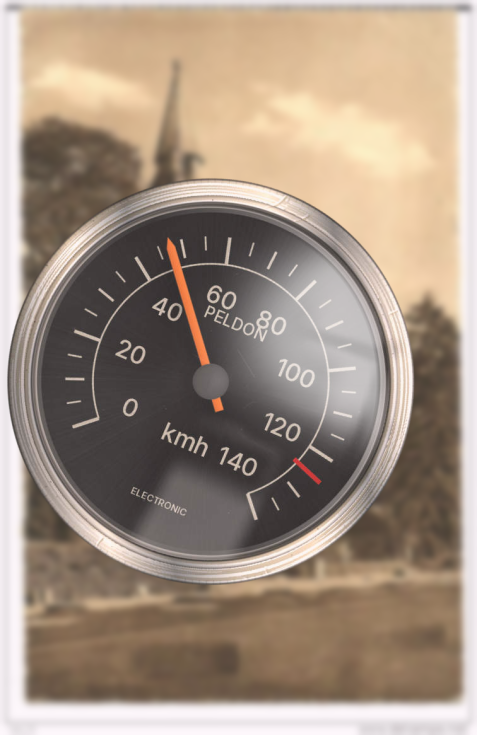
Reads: 47.5km/h
